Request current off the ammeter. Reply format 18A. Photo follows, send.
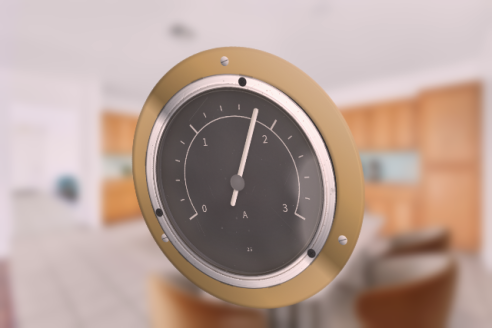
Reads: 1.8A
